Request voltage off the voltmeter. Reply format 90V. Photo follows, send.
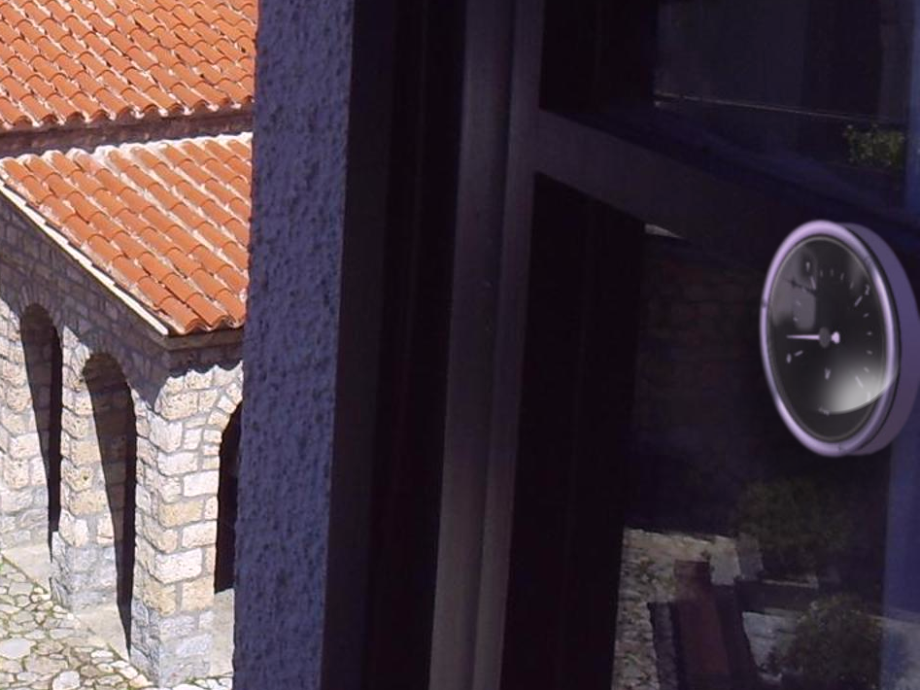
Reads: 0.2V
